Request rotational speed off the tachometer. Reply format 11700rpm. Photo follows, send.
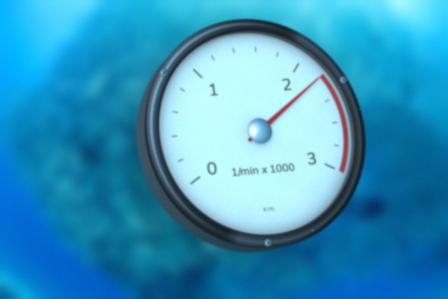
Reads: 2200rpm
